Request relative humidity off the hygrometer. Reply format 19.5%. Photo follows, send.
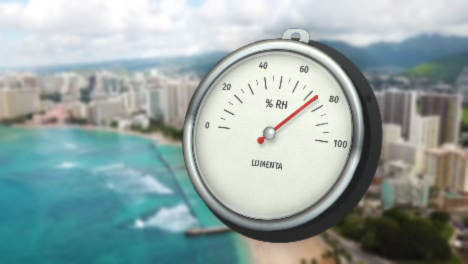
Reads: 75%
